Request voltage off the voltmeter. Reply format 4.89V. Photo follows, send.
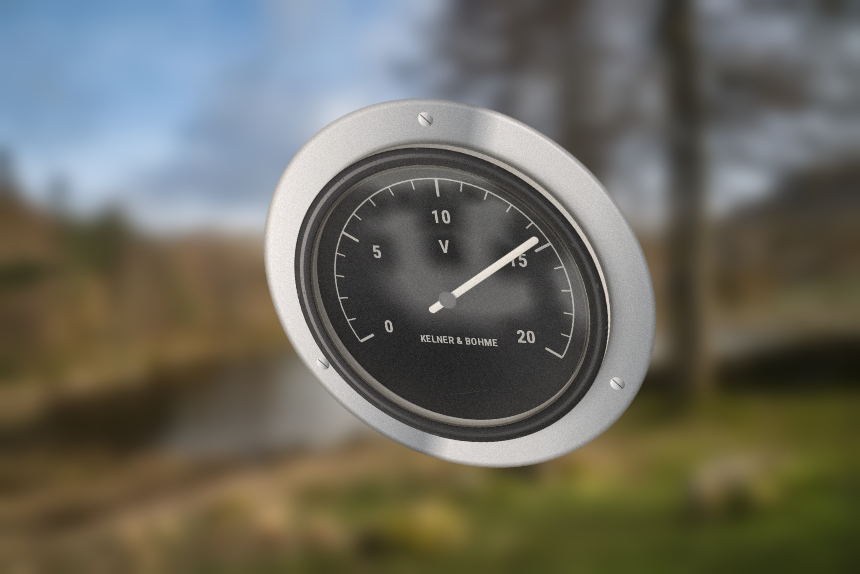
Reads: 14.5V
